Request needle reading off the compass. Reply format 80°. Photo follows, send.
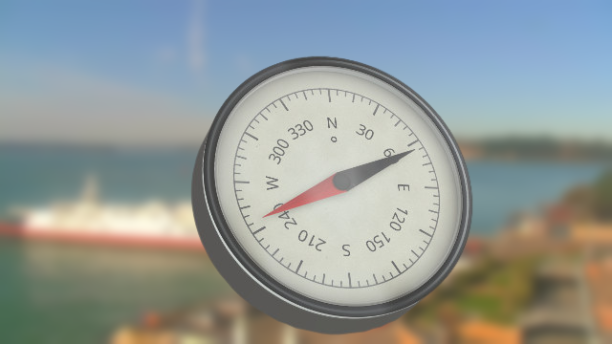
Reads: 245°
